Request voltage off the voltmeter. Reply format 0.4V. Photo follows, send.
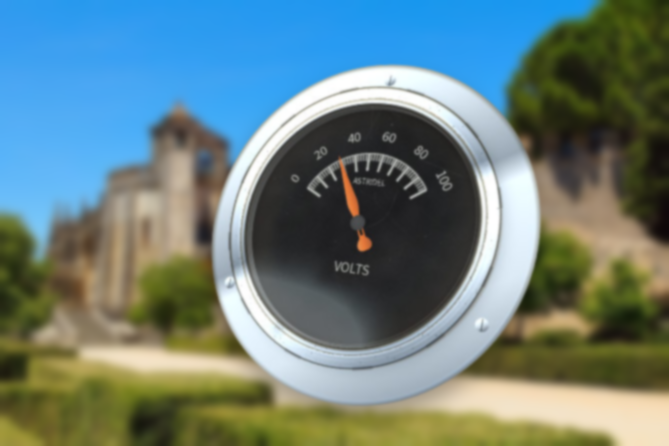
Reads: 30V
